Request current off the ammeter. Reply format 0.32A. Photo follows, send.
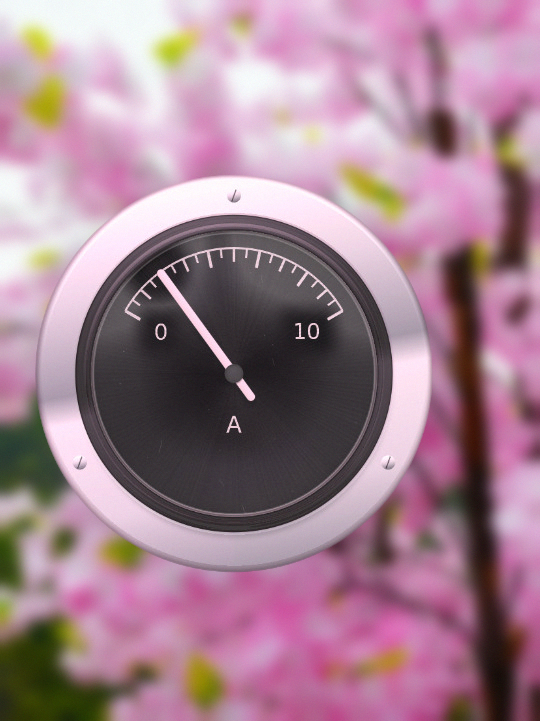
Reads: 2A
